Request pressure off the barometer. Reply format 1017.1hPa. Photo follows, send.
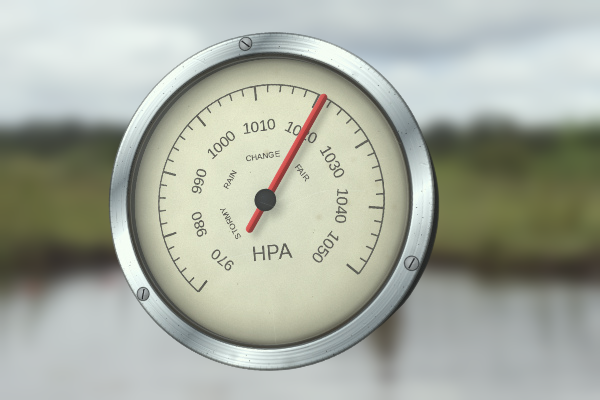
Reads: 1021hPa
